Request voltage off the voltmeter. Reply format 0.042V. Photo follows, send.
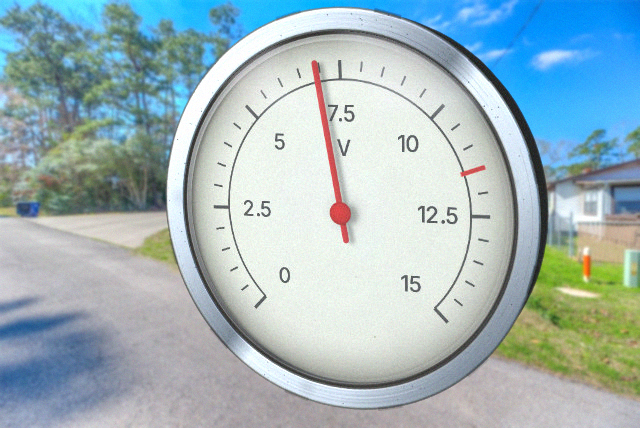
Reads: 7V
